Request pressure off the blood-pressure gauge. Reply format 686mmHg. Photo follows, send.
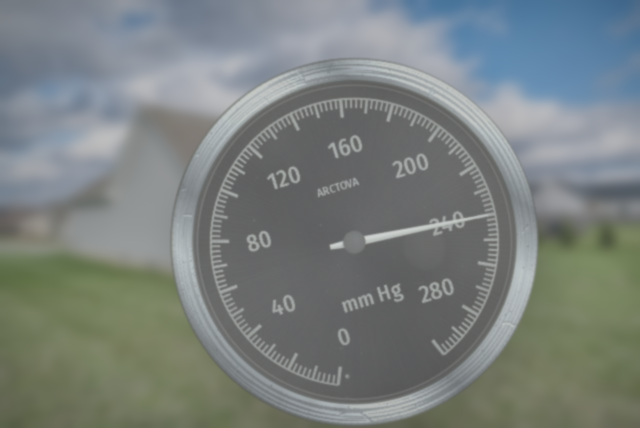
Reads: 240mmHg
